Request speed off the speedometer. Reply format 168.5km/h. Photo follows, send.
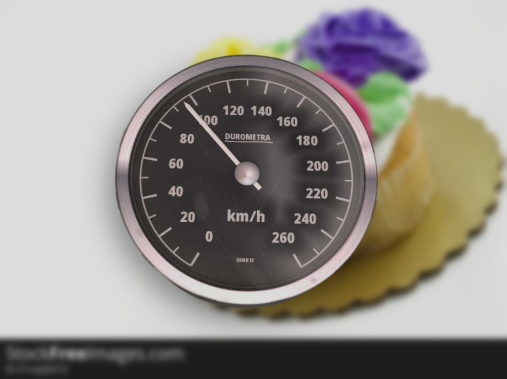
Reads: 95km/h
